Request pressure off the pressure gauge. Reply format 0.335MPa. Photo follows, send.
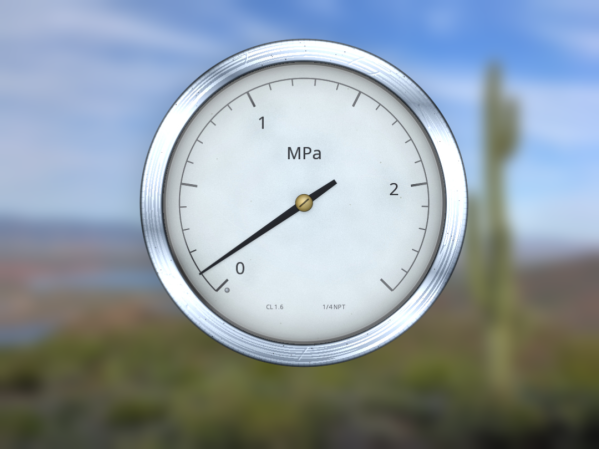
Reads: 0.1MPa
